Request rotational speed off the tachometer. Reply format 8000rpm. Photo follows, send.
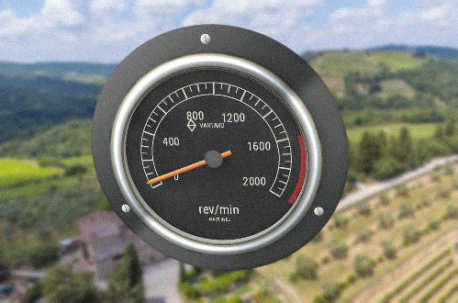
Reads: 50rpm
